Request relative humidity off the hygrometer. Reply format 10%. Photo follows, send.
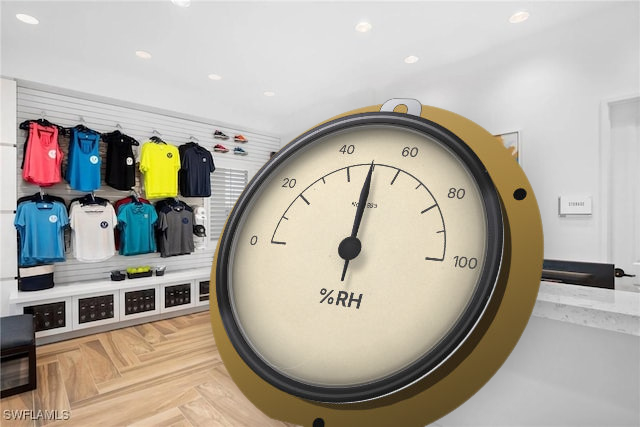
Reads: 50%
